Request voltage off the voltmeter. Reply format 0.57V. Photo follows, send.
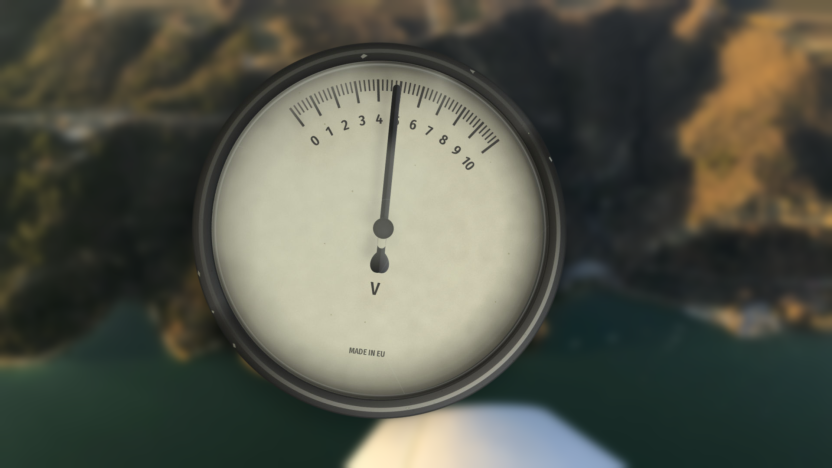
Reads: 4.8V
